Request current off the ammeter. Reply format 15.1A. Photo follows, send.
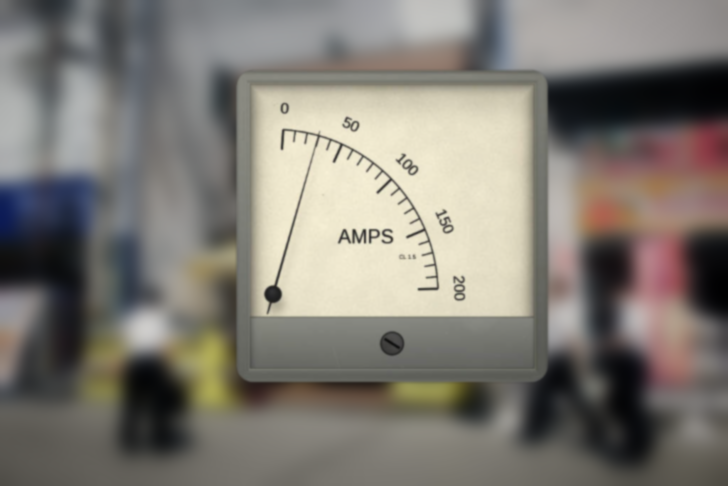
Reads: 30A
